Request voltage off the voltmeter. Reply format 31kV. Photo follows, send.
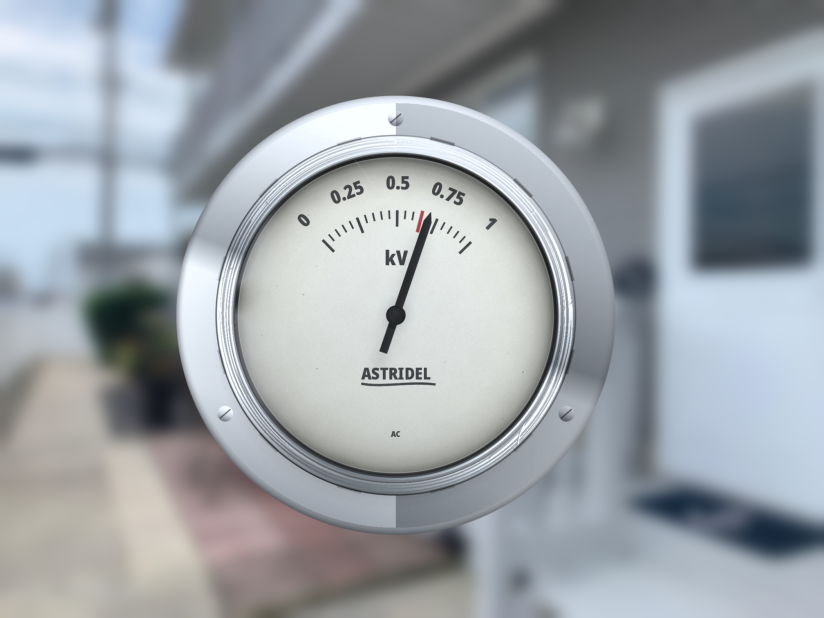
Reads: 0.7kV
